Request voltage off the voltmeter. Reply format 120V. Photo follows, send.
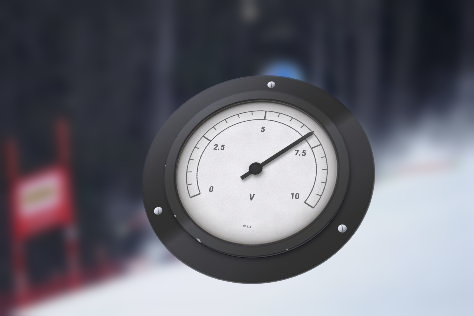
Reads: 7V
